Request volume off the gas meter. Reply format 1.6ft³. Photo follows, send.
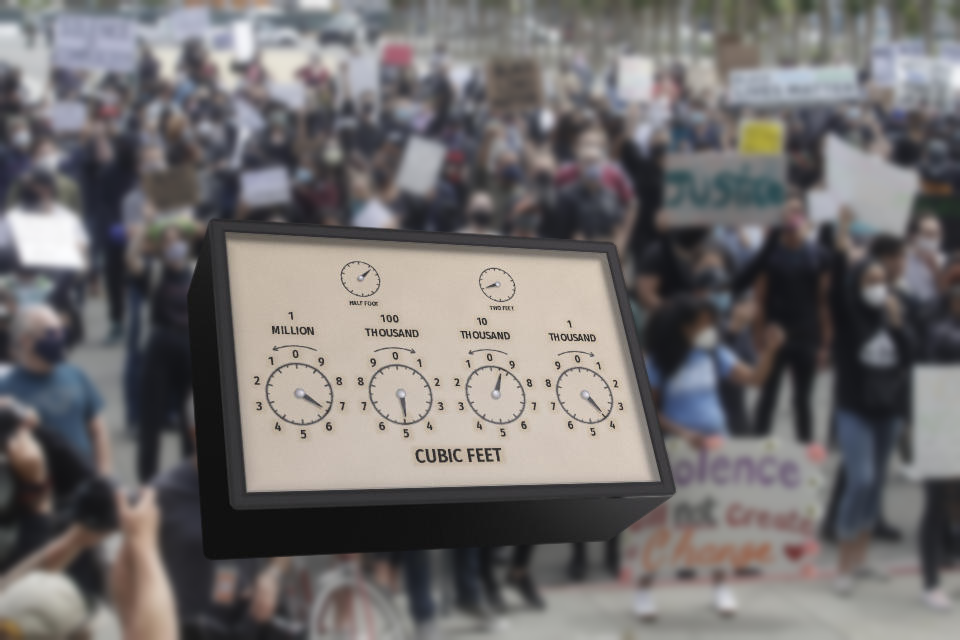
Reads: 649400ft³
